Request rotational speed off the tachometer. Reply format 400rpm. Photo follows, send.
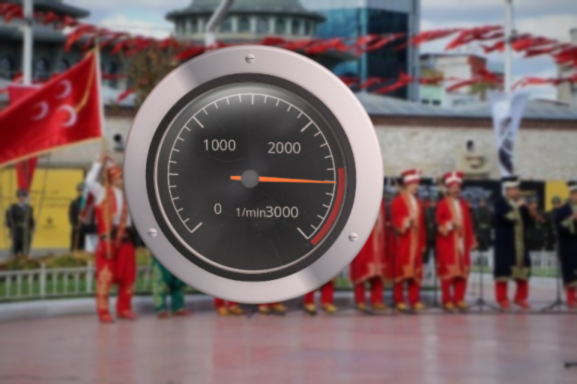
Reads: 2500rpm
